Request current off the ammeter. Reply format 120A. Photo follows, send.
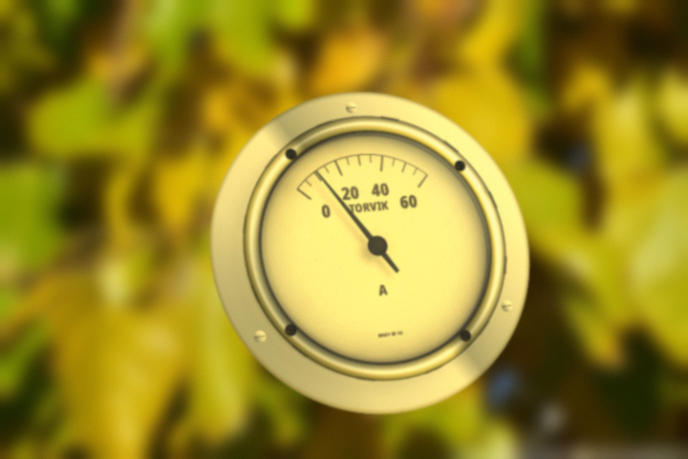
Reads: 10A
